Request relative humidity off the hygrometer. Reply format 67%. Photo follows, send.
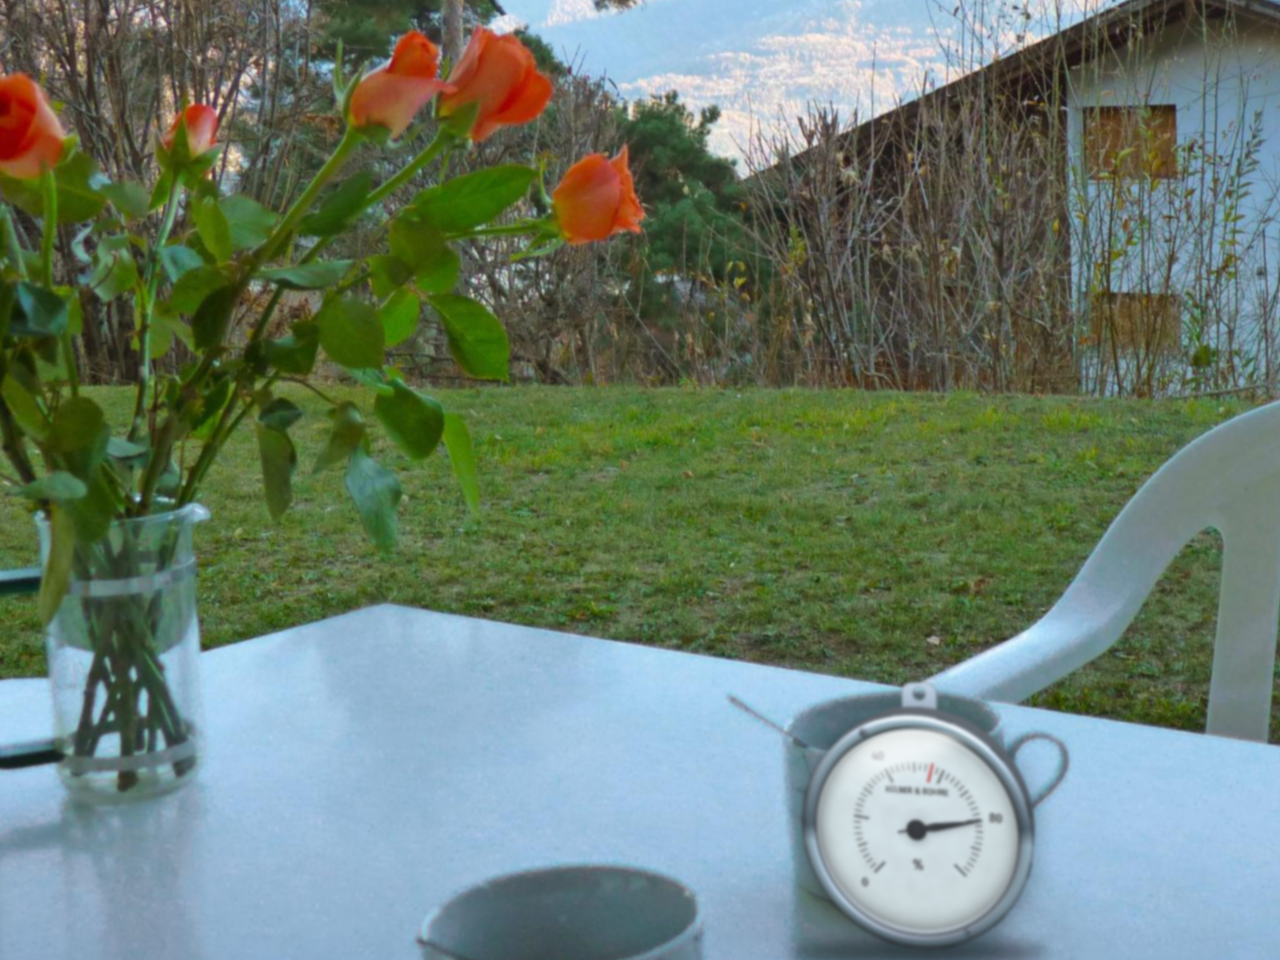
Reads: 80%
